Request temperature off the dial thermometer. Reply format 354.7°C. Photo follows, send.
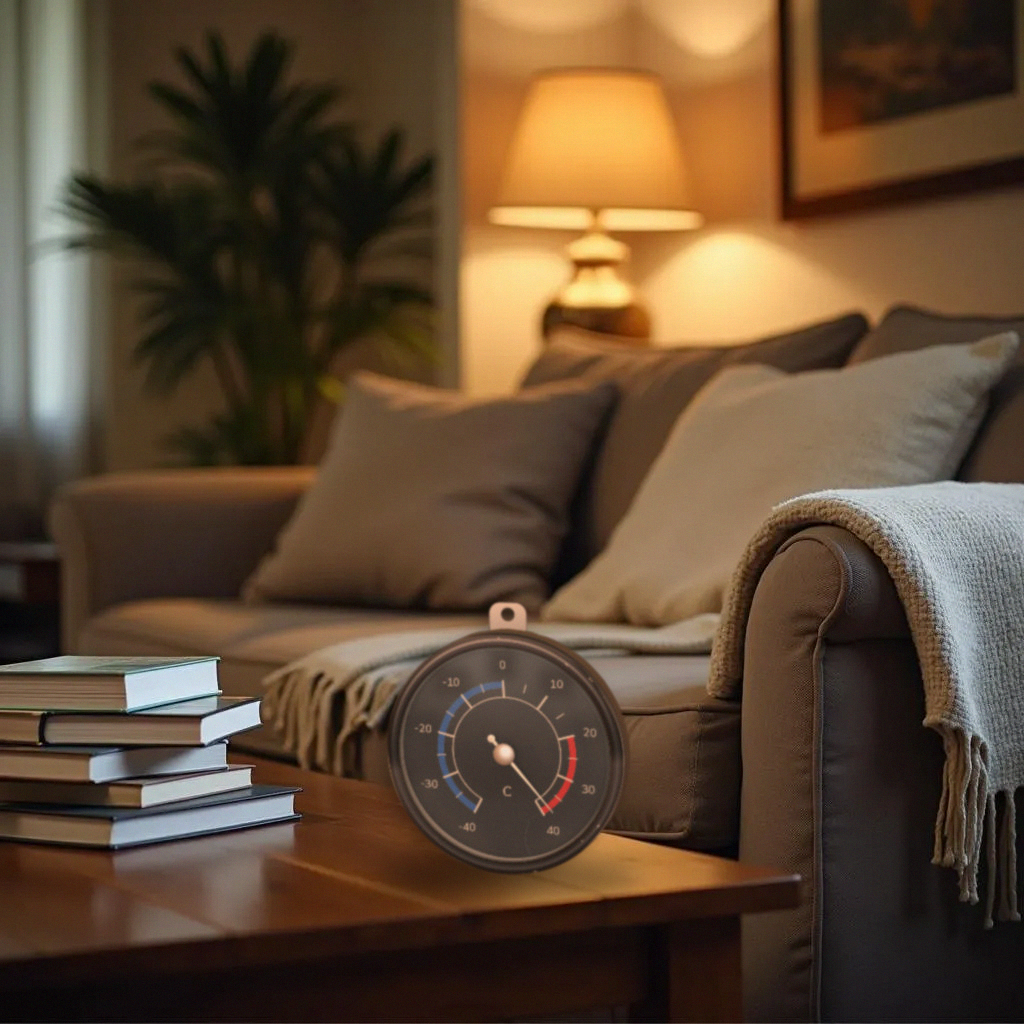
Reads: 37.5°C
